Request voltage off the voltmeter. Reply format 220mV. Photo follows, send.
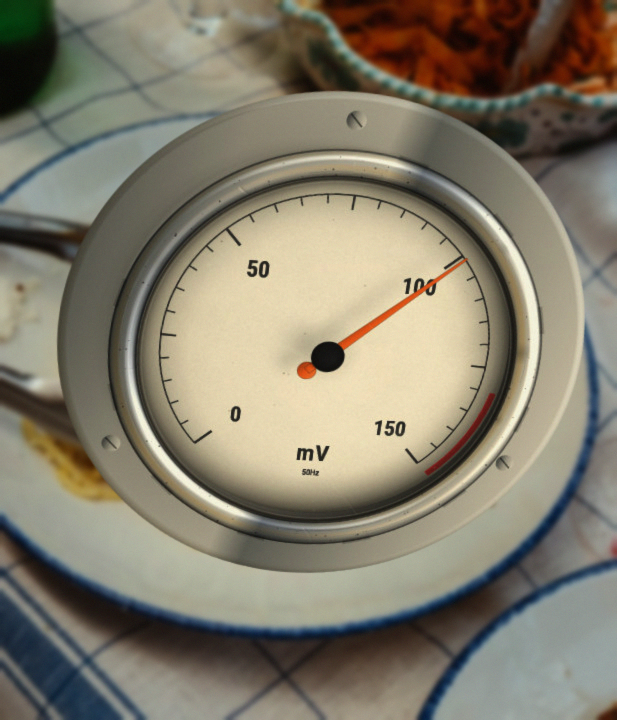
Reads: 100mV
